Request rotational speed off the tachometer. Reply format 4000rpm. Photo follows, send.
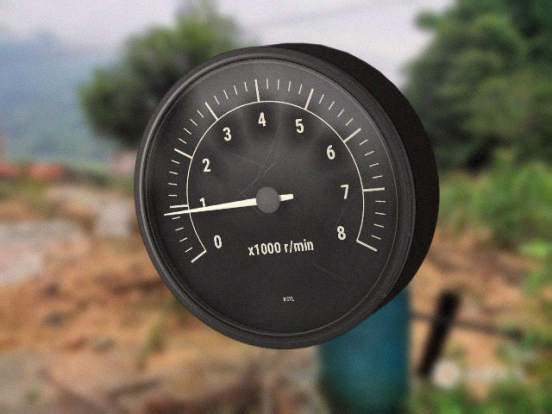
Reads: 900rpm
